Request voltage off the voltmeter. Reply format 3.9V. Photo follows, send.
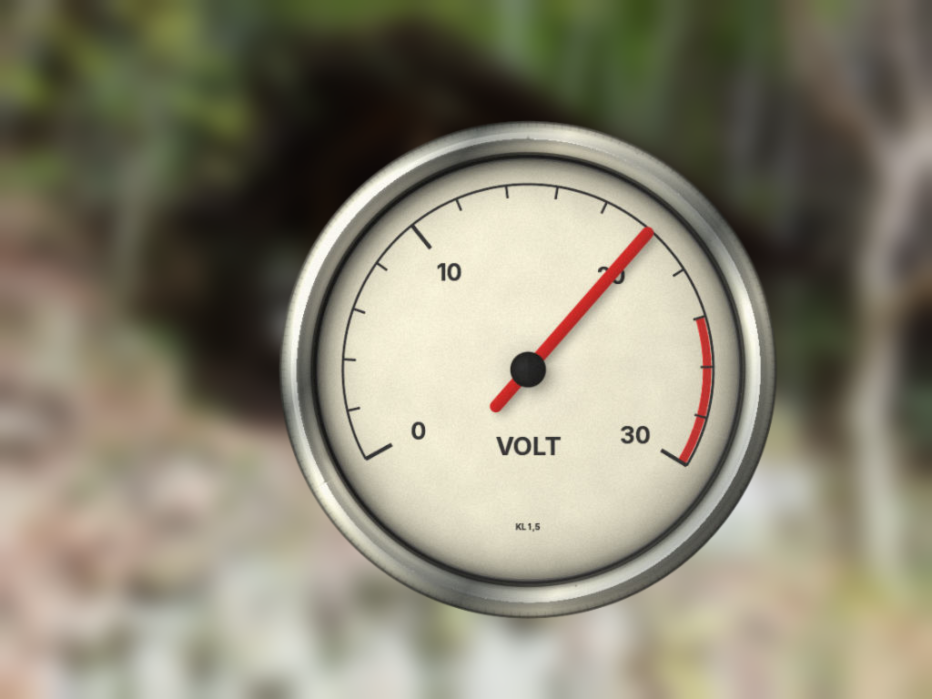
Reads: 20V
